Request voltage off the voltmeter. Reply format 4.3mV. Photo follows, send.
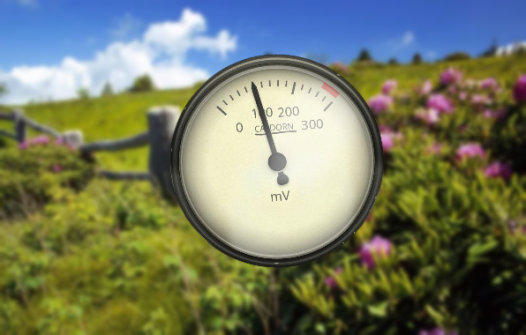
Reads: 100mV
